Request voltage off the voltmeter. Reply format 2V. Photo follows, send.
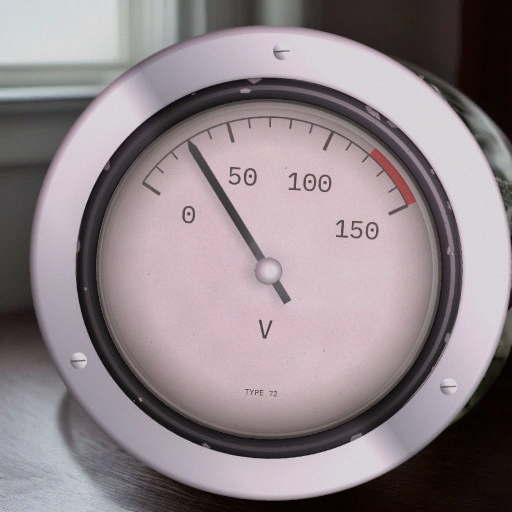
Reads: 30V
